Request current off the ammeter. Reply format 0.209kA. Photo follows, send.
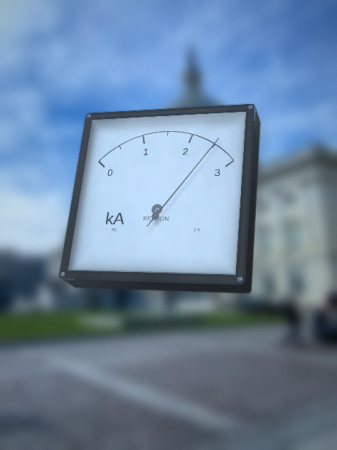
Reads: 2.5kA
